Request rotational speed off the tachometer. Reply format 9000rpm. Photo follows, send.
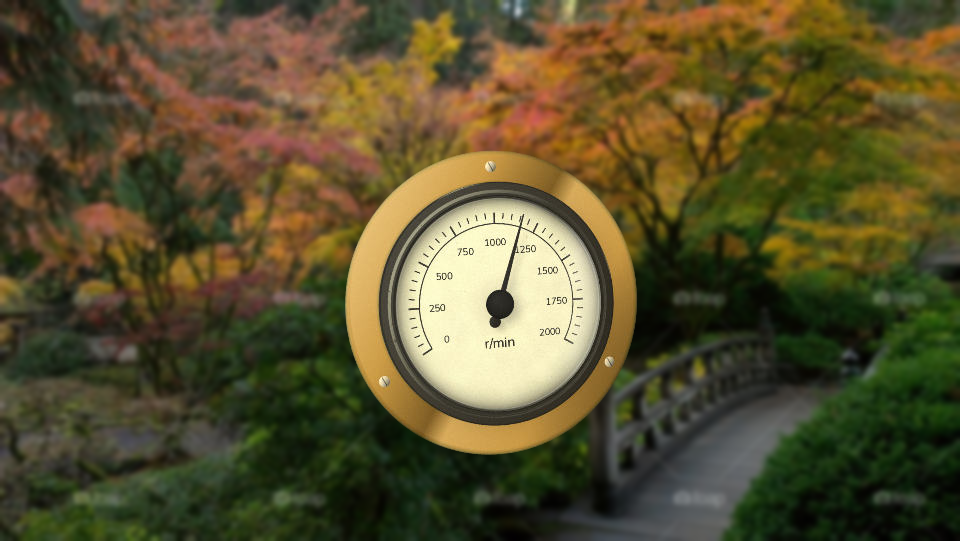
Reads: 1150rpm
